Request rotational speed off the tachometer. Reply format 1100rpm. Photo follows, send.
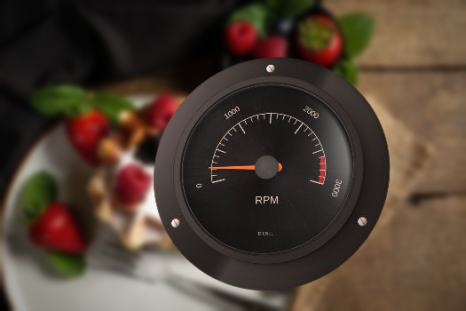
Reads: 200rpm
